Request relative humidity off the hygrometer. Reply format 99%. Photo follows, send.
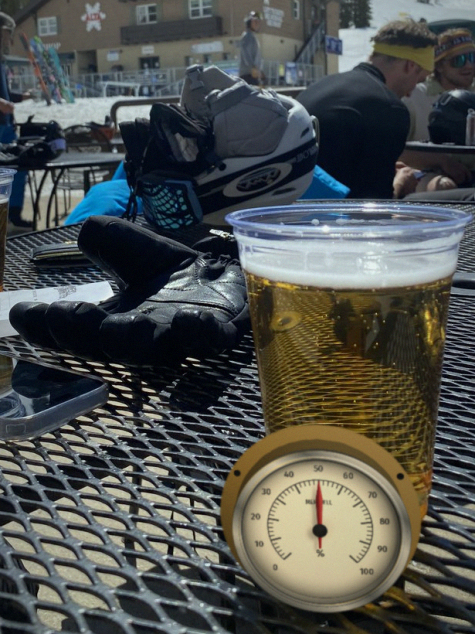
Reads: 50%
